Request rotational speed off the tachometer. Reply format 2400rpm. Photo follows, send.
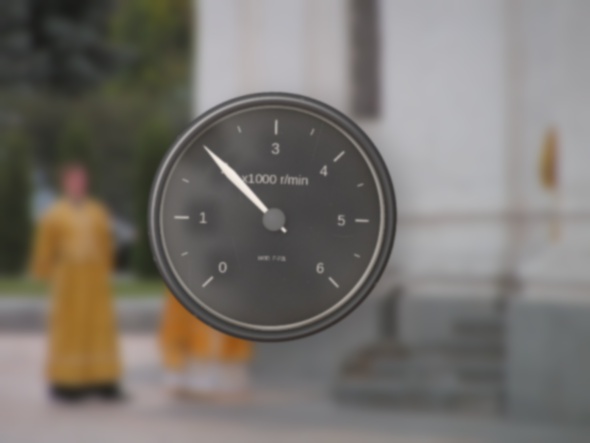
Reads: 2000rpm
